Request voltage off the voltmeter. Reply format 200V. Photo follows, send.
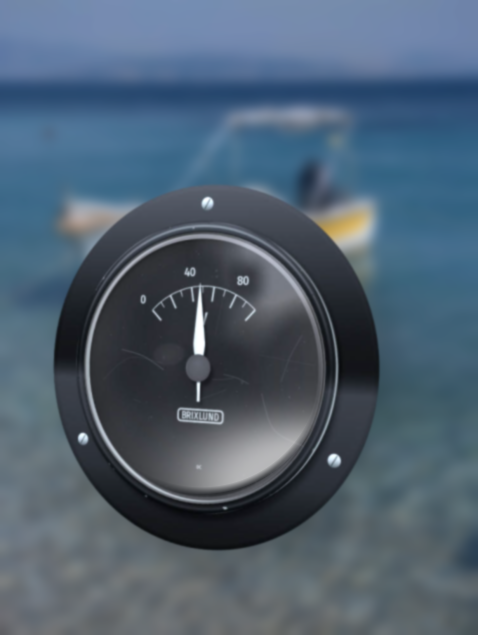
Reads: 50V
